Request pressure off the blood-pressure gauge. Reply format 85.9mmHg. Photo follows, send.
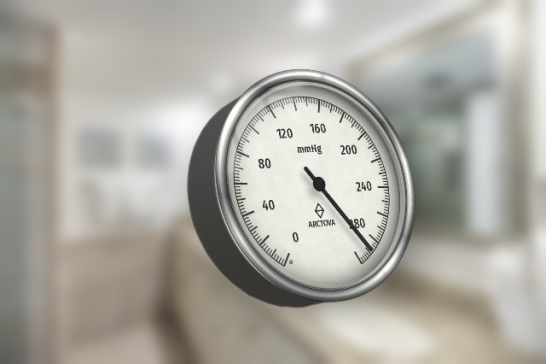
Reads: 290mmHg
